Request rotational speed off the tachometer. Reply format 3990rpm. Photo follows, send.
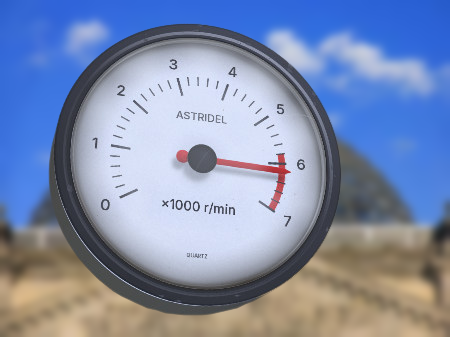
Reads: 6200rpm
